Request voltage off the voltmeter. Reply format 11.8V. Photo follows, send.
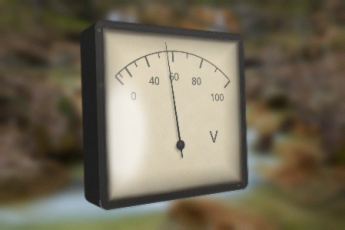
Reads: 55V
